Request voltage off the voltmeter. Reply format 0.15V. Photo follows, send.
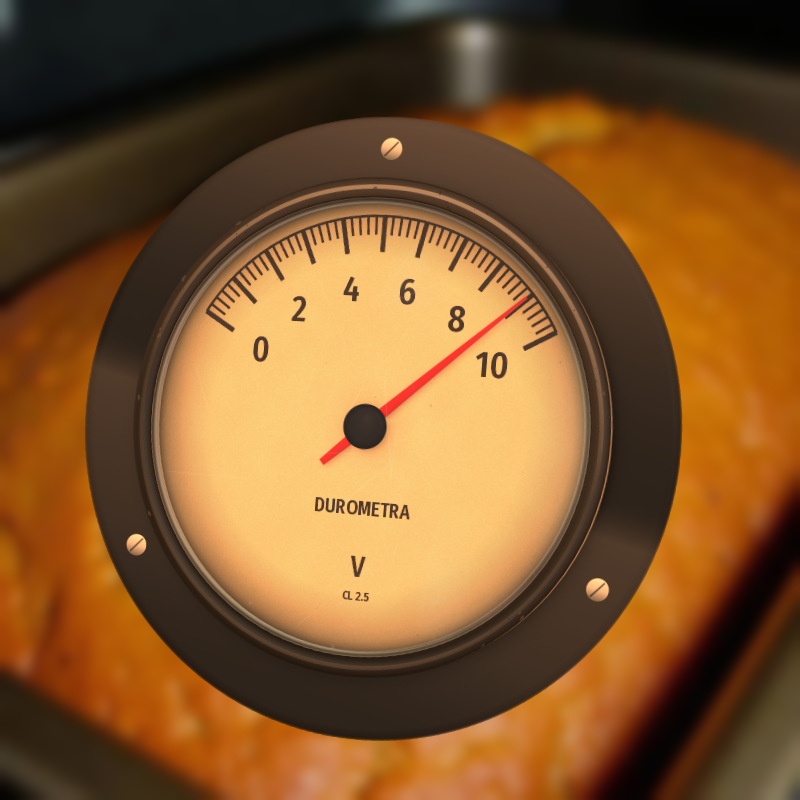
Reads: 9V
